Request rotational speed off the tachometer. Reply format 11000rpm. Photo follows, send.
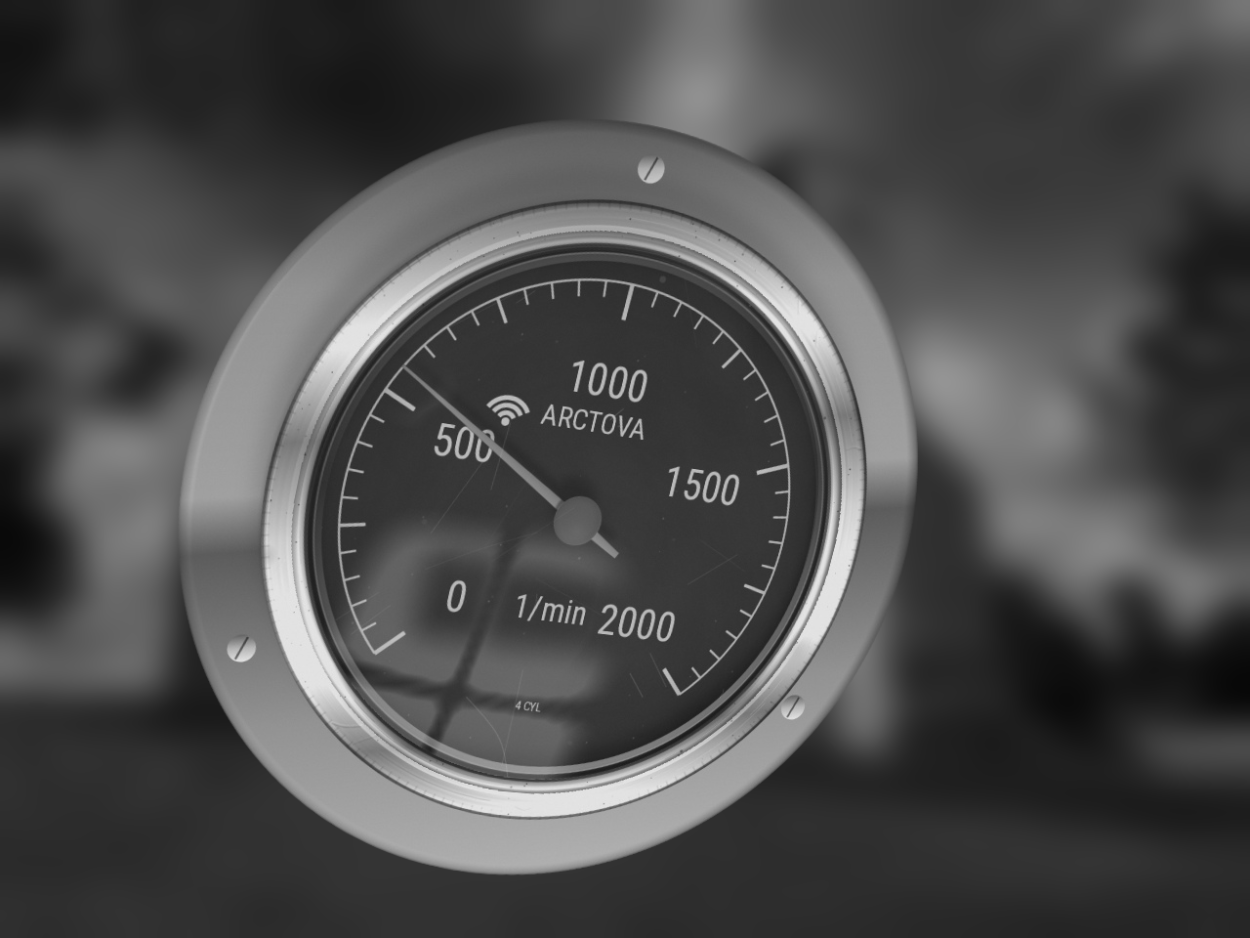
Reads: 550rpm
